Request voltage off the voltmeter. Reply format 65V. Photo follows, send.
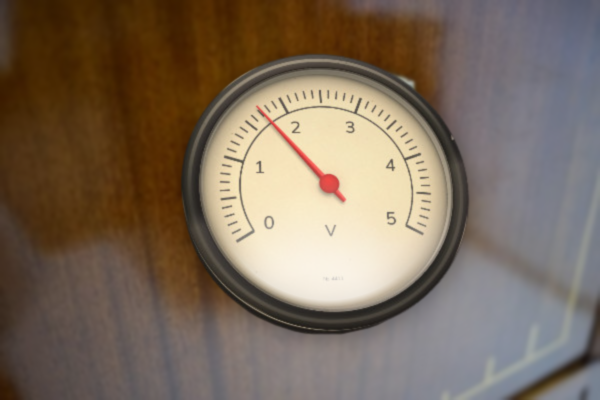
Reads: 1.7V
